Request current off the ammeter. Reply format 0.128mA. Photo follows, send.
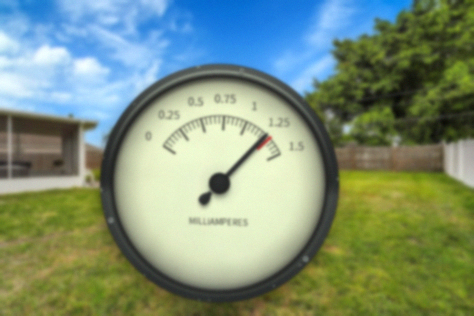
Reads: 1.25mA
